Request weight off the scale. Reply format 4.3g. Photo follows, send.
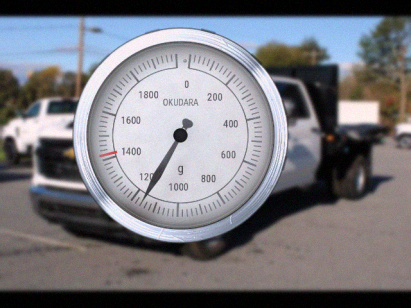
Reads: 1160g
